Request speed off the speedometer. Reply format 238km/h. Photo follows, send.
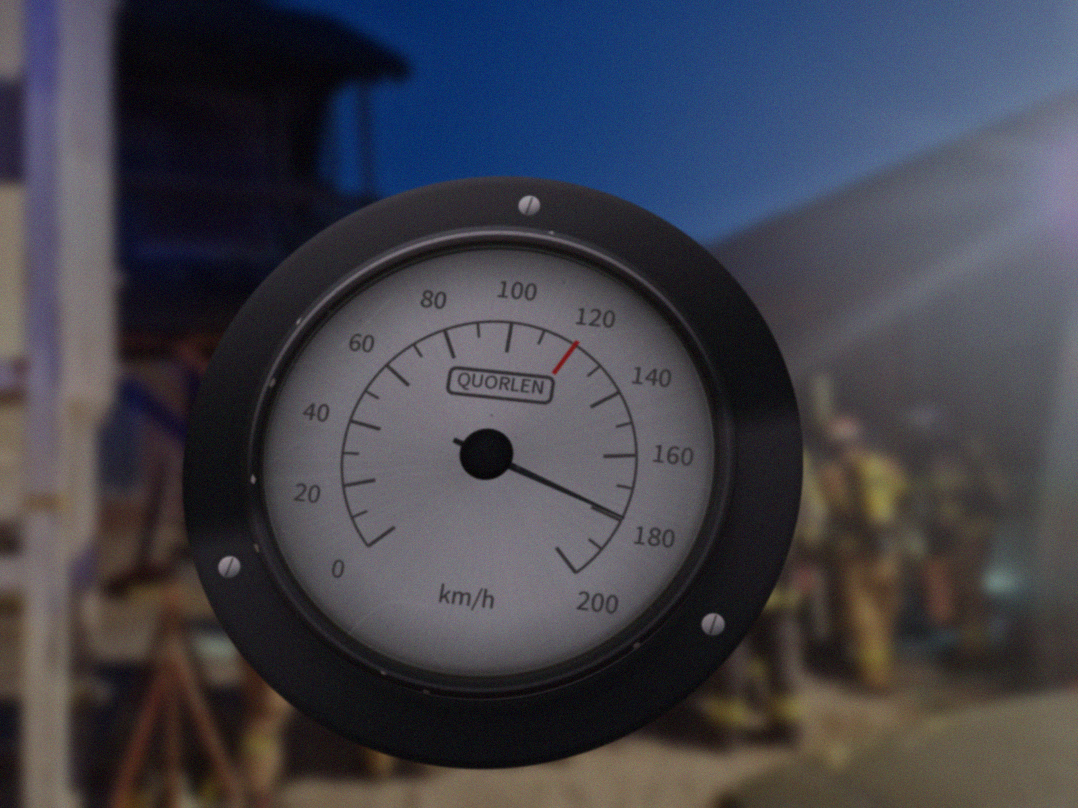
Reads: 180km/h
